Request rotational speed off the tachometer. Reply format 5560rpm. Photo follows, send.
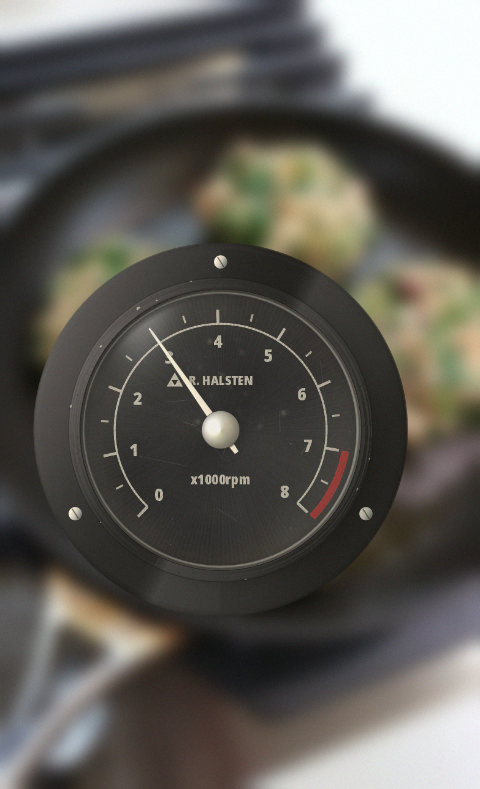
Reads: 3000rpm
